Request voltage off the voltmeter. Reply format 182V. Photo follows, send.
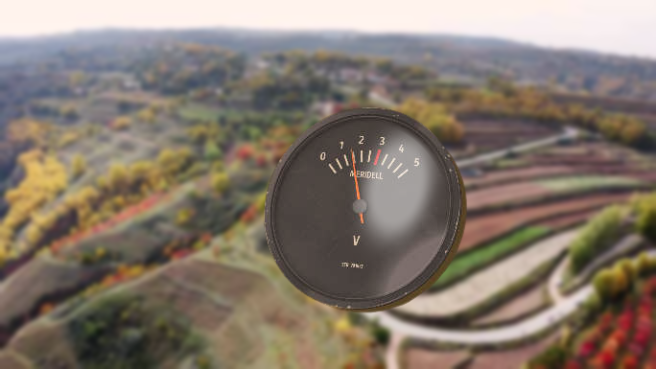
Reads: 1.5V
